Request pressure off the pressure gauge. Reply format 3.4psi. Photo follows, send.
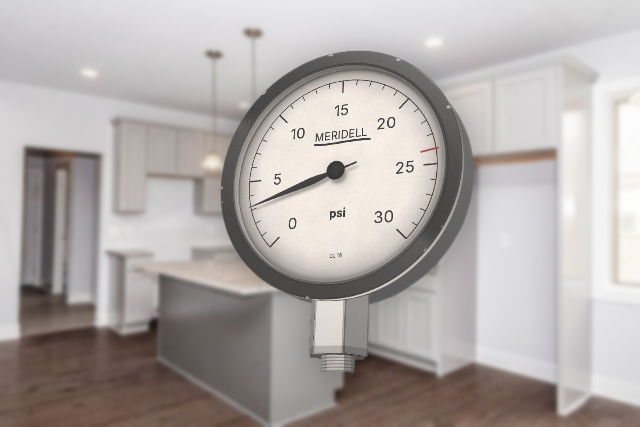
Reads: 3psi
